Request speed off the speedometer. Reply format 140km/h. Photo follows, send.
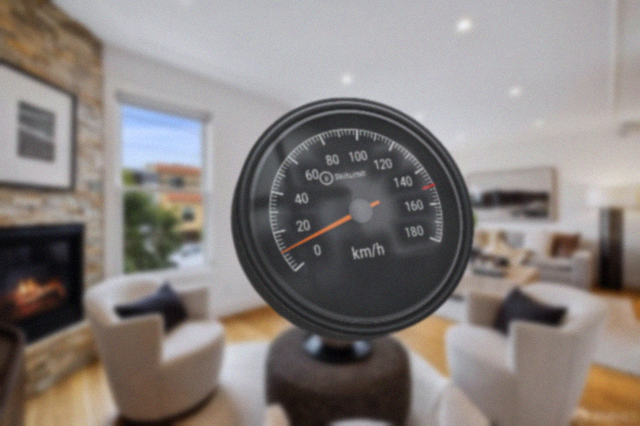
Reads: 10km/h
